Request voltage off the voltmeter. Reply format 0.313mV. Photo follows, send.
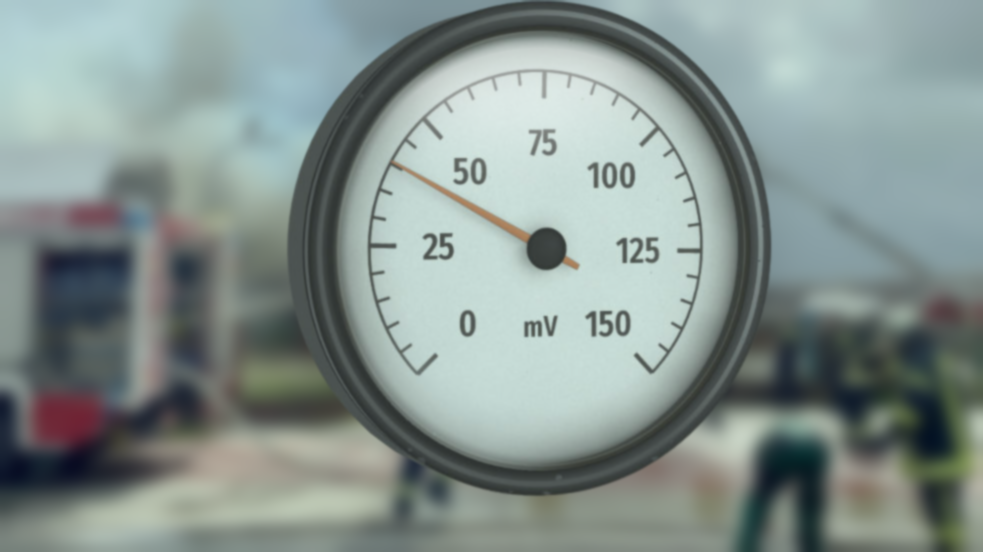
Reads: 40mV
